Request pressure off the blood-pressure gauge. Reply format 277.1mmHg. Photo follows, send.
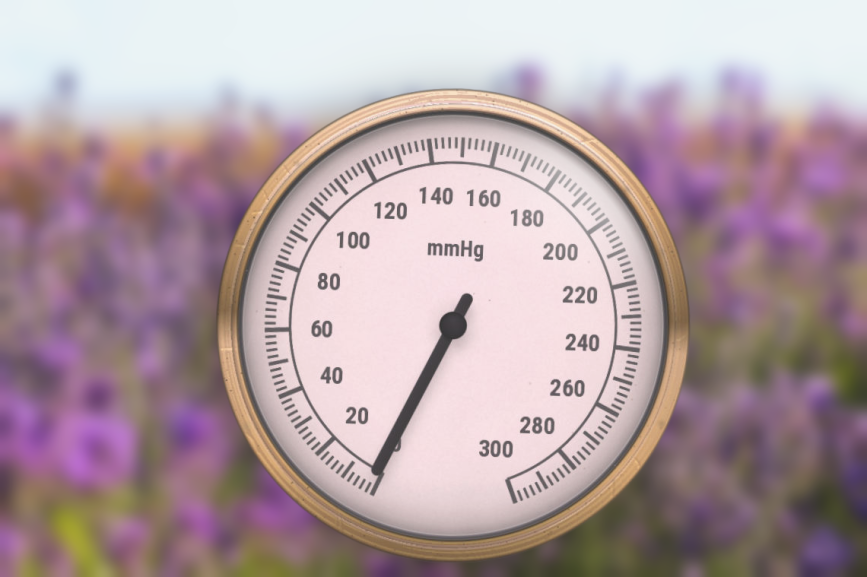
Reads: 2mmHg
